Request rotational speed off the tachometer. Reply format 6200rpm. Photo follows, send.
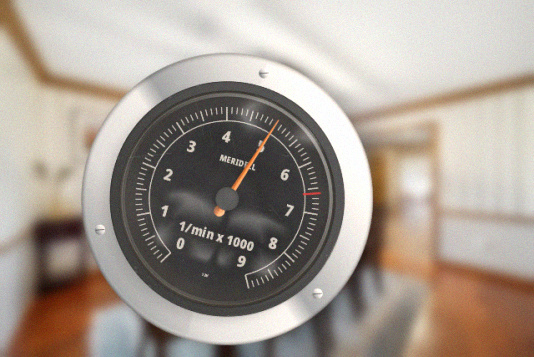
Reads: 5000rpm
